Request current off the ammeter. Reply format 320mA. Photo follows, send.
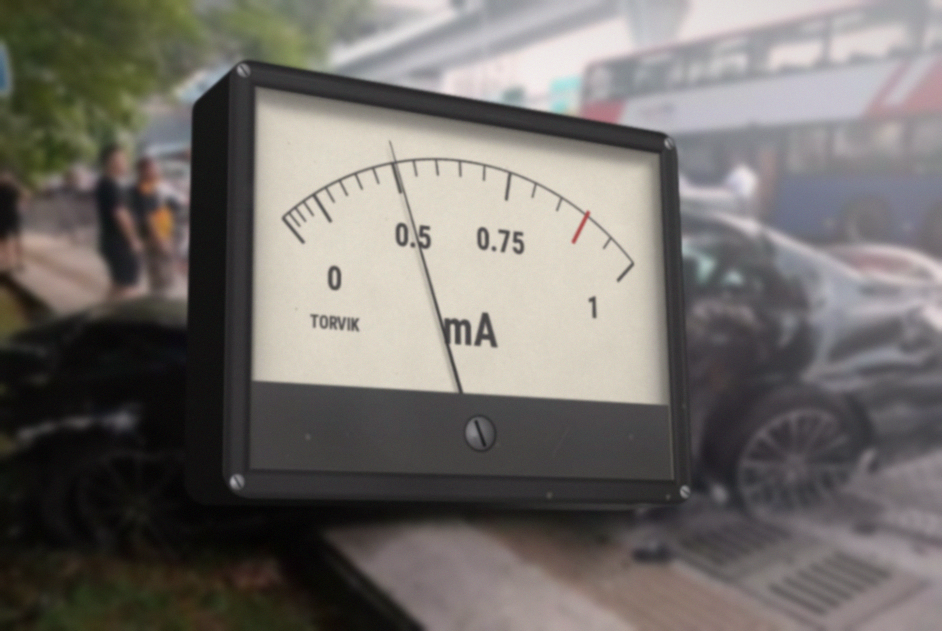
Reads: 0.5mA
